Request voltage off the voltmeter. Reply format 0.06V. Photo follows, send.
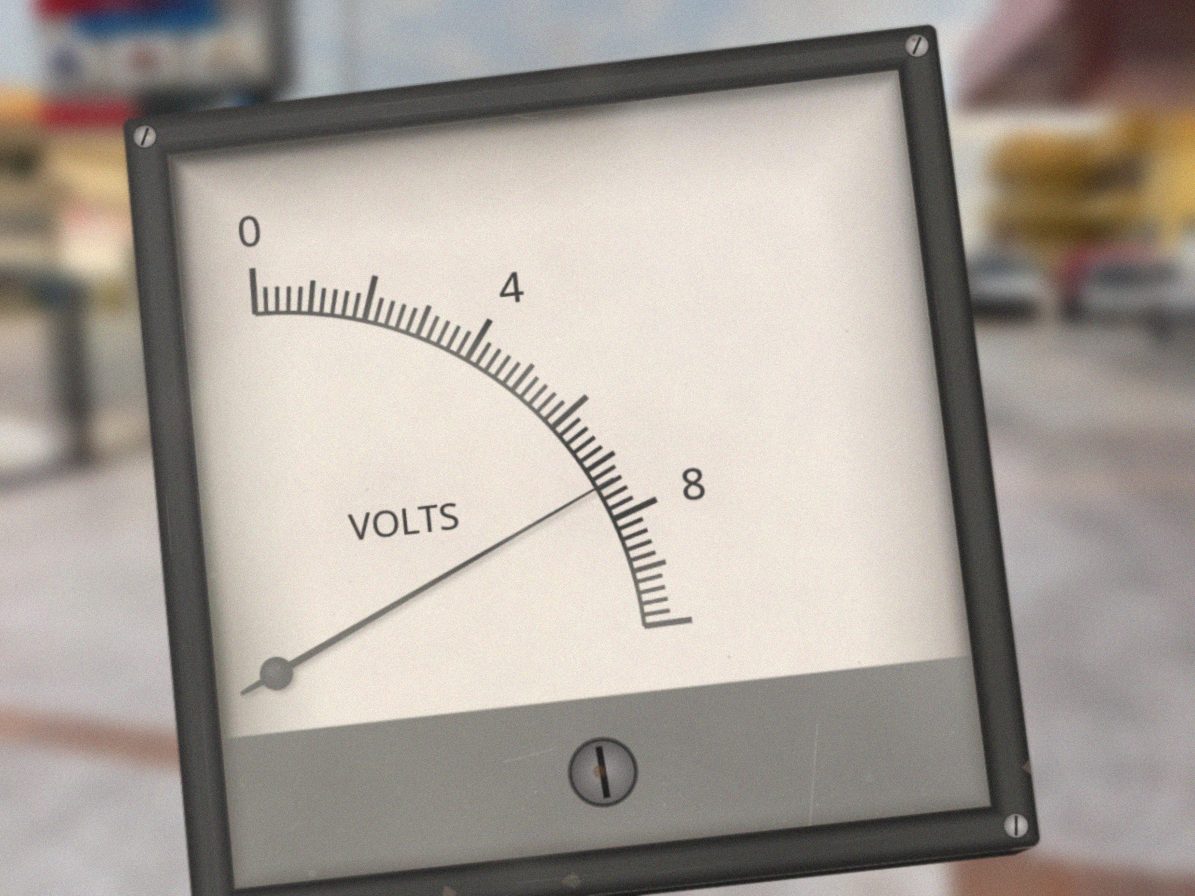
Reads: 7.4V
